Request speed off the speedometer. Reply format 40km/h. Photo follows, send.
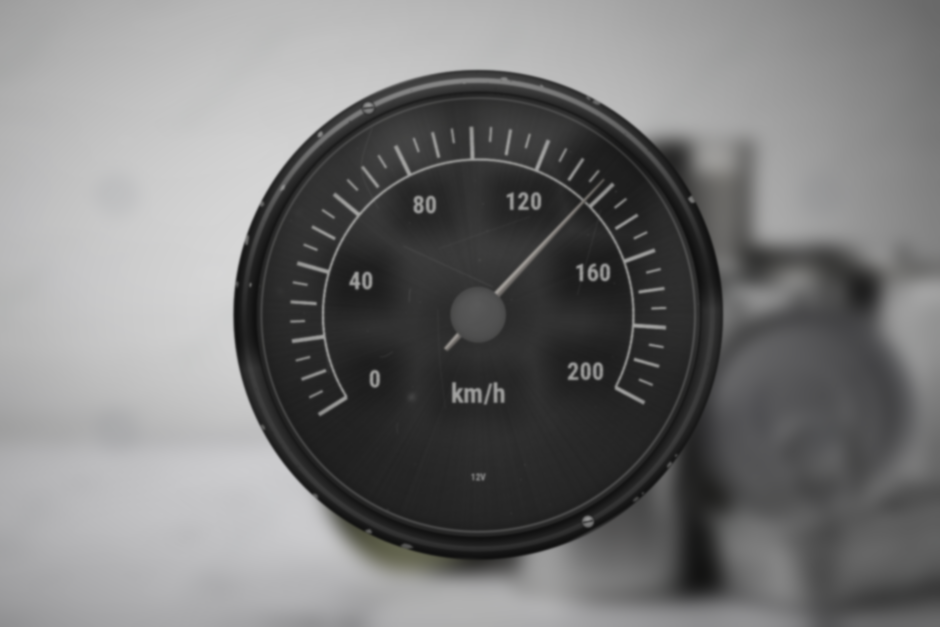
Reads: 137.5km/h
